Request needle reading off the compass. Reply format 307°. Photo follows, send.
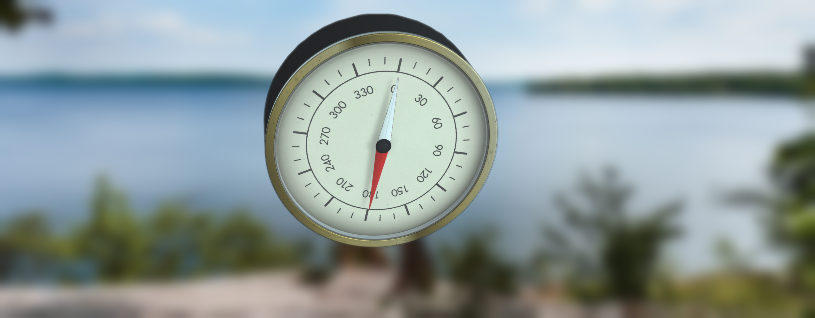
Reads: 180°
